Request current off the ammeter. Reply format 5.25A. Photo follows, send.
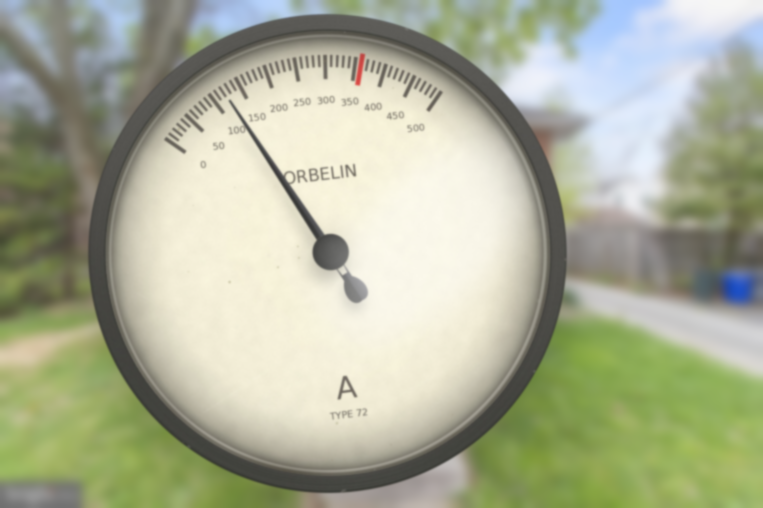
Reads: 120A
